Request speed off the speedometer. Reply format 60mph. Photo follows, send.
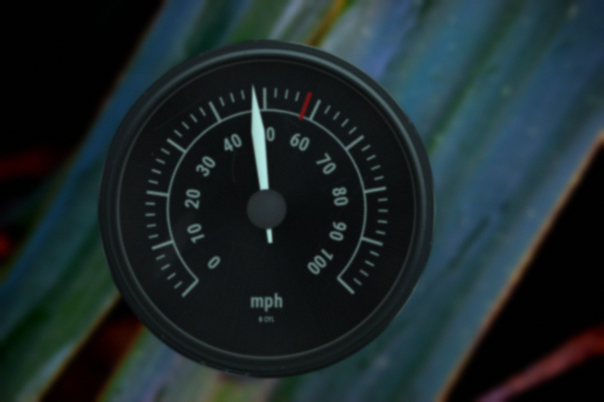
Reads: 48mph
